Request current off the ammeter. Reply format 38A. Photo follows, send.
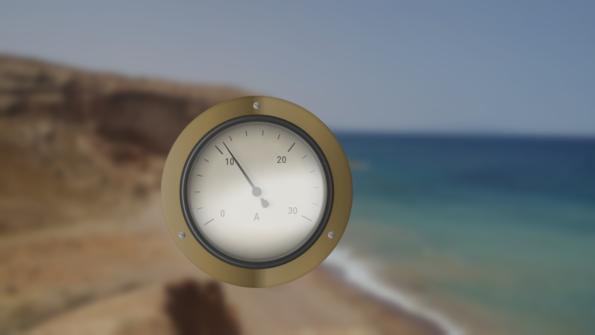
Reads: 11A
